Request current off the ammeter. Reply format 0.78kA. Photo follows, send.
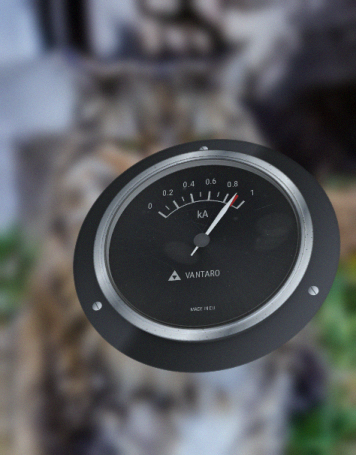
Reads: 0.9kA
